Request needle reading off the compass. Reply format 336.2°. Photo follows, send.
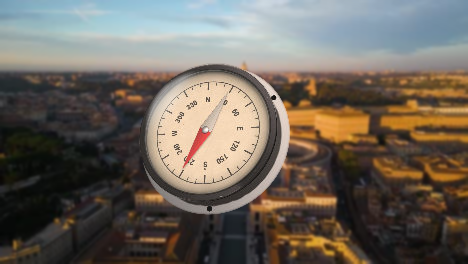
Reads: 210°
